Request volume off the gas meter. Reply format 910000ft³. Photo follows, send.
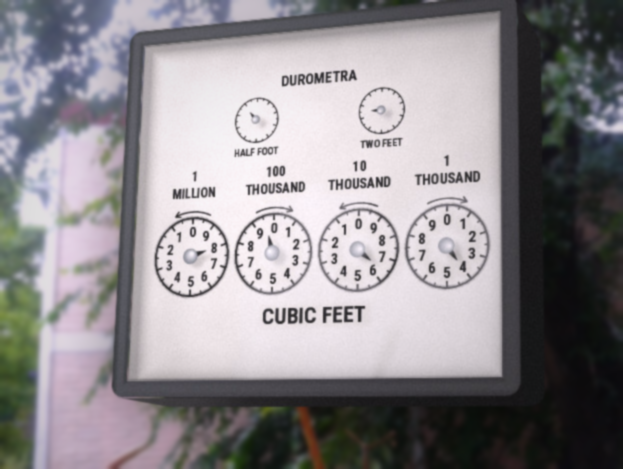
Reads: 796400ft³
